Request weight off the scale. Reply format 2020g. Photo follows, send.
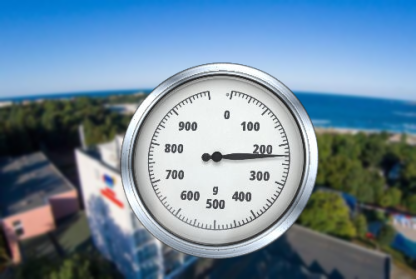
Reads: 230g
